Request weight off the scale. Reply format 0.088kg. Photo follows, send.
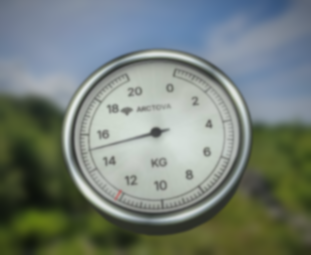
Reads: 15kg
